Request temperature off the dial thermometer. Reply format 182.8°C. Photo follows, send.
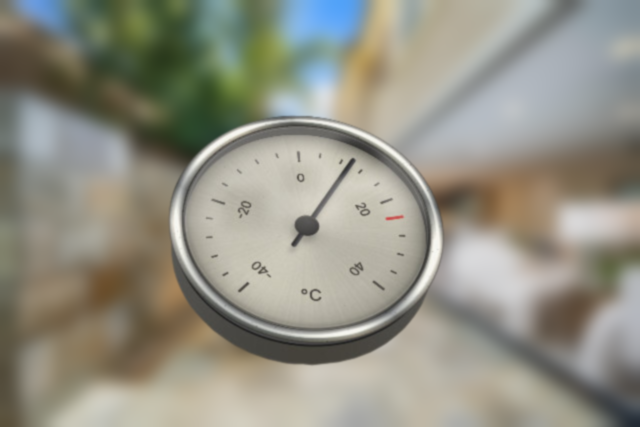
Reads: 10°C
